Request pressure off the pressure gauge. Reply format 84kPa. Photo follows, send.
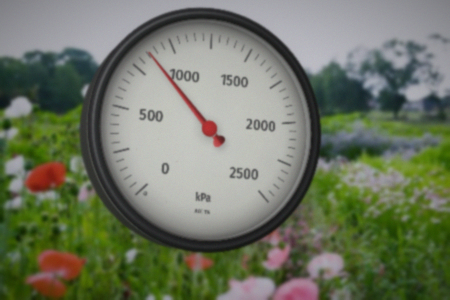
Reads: 850kPa
